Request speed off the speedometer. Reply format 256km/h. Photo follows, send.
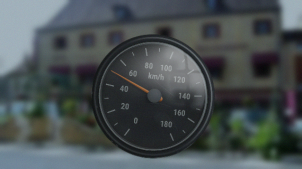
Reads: 50km/h
